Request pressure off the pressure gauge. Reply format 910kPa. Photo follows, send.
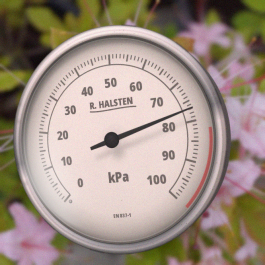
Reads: 77kPa
